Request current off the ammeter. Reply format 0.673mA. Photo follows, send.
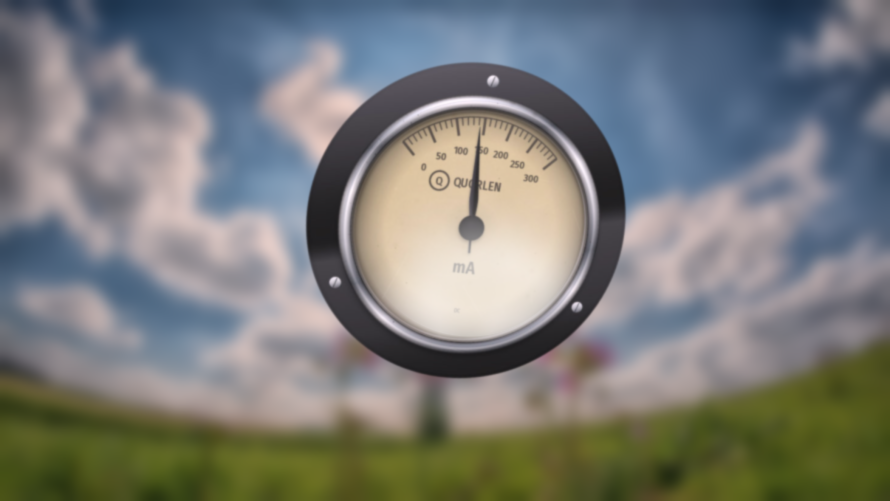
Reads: 140mA
